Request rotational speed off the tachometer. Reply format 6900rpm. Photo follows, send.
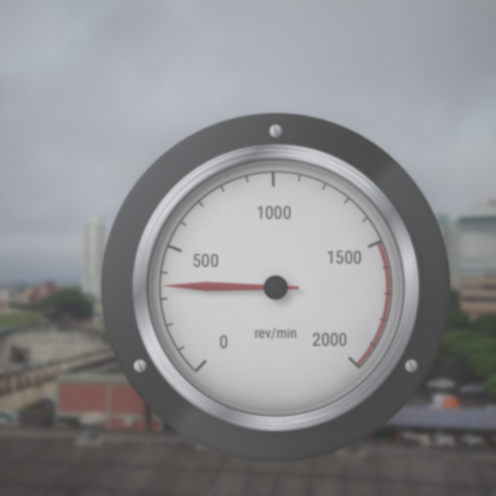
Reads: 350rpm
